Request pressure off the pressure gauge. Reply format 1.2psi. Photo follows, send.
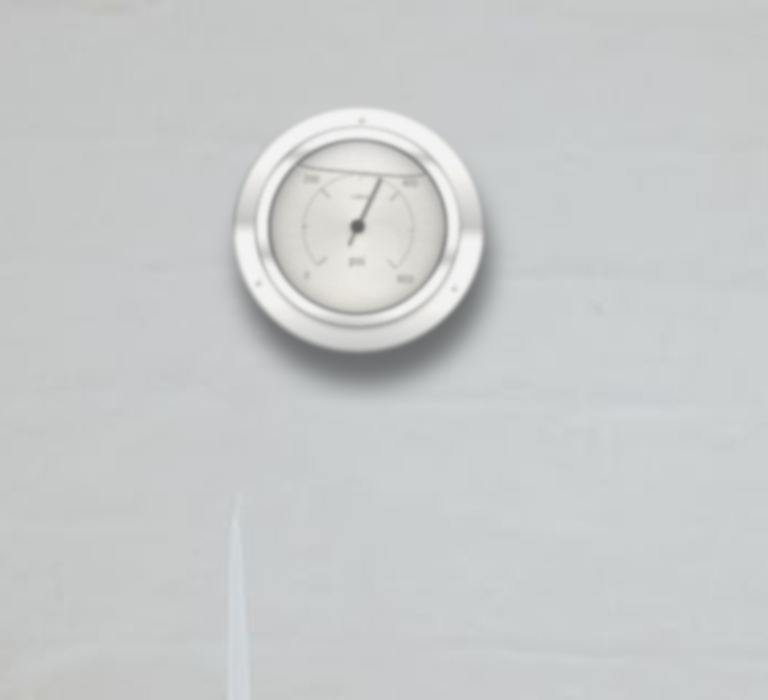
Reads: 350psi
